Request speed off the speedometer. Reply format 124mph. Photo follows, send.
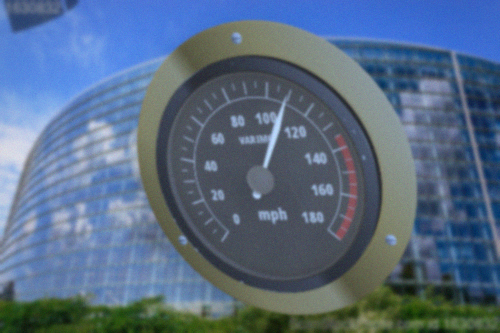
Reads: 110mph
